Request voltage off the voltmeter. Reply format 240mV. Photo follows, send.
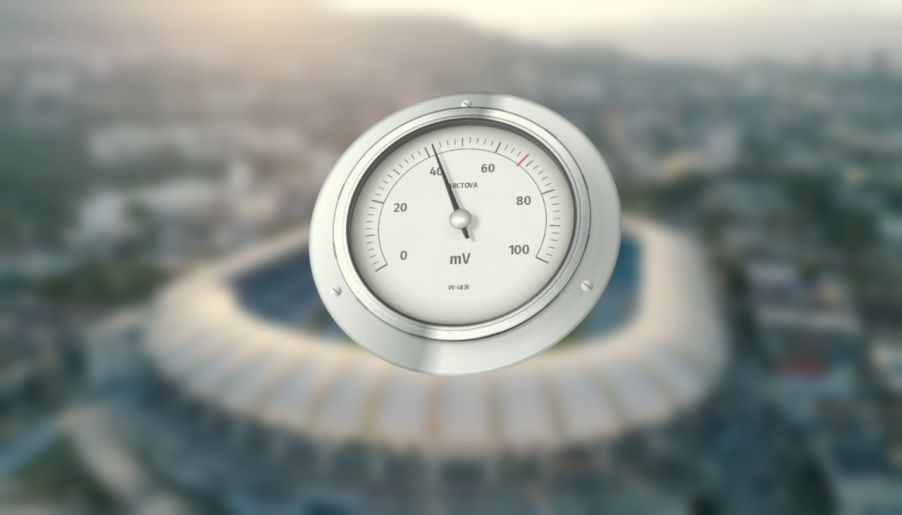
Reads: 42mV
